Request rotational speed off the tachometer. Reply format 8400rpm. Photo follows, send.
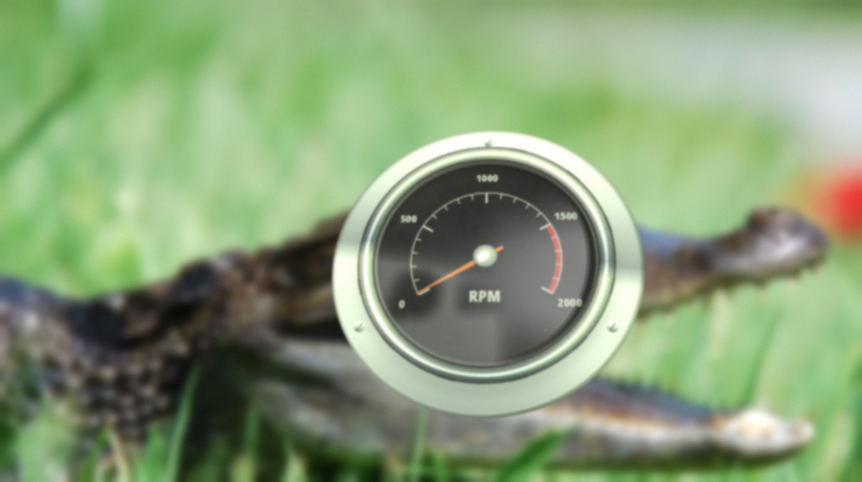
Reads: 0rpm
